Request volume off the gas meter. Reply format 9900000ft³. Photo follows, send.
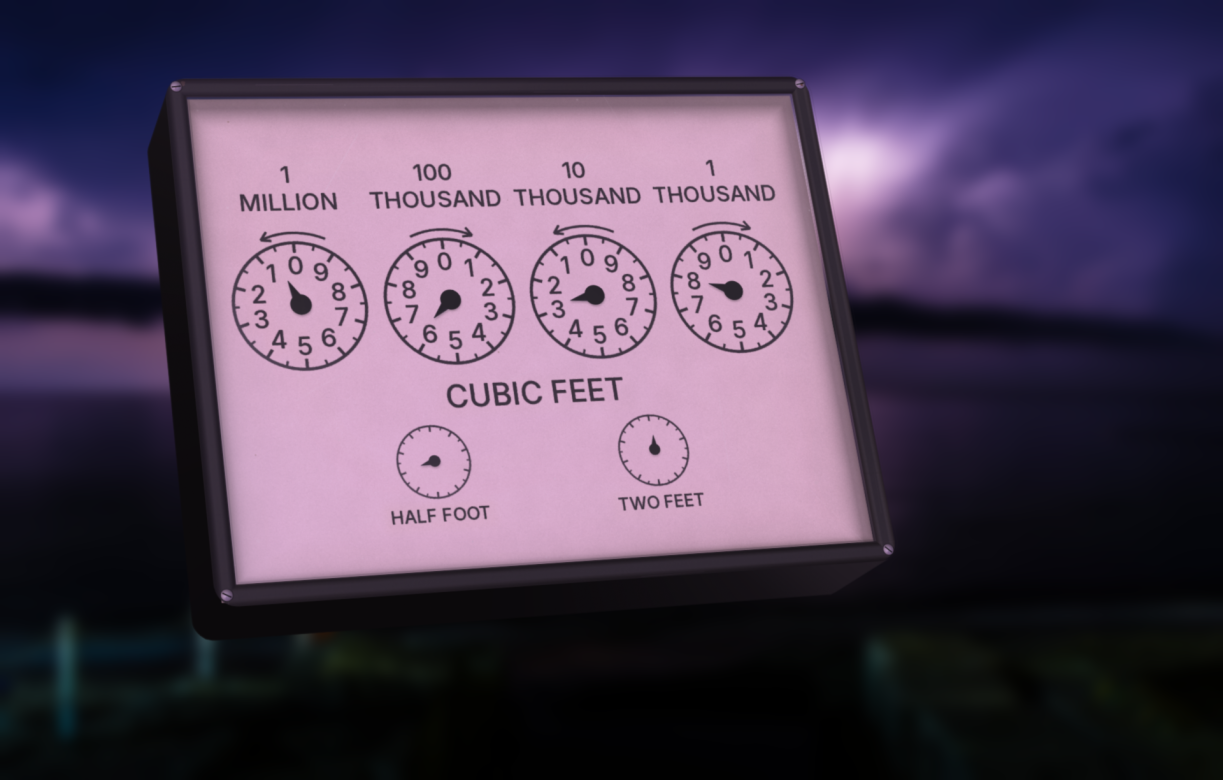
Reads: 62800ft³
